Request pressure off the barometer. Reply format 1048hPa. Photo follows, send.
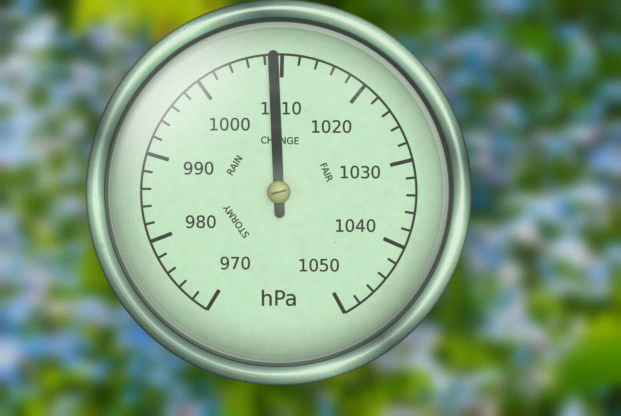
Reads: 1009hPa
